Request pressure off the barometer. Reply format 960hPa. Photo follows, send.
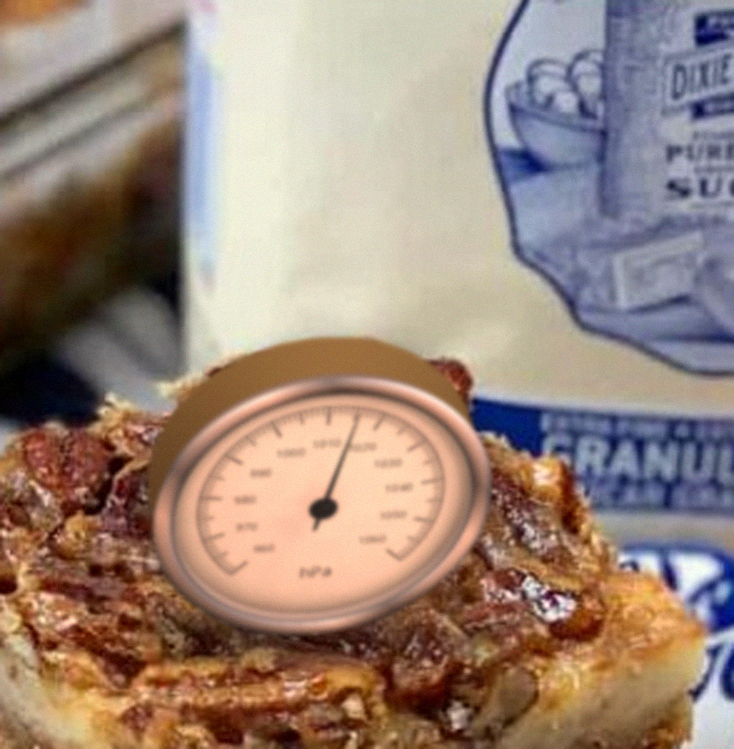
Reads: 1015hPa
